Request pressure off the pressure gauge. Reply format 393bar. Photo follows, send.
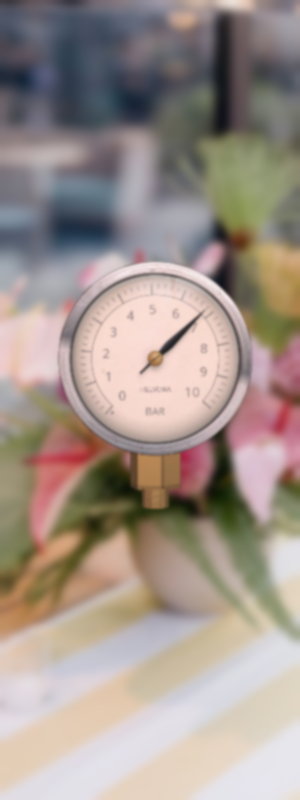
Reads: 6.8bar
